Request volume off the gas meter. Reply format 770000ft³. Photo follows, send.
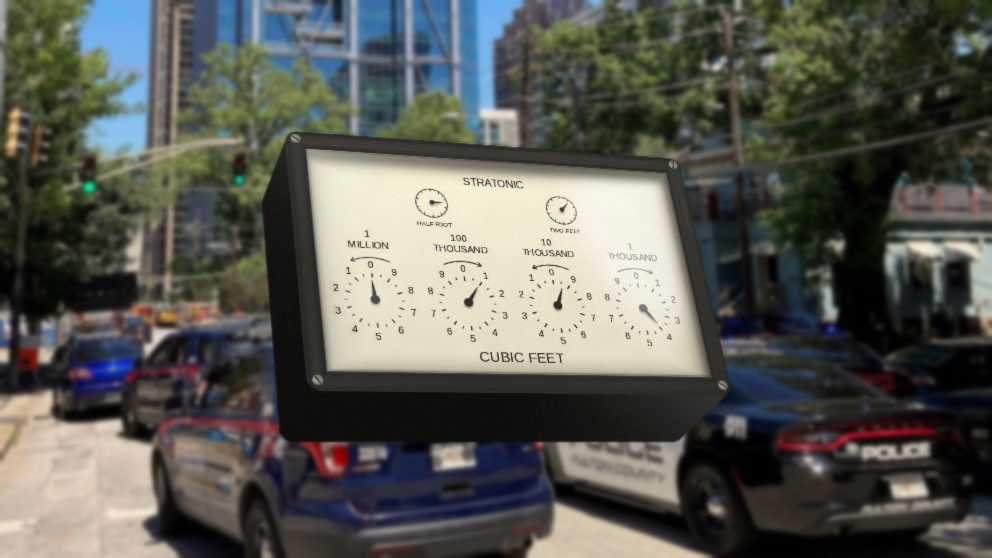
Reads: 9400ft³
